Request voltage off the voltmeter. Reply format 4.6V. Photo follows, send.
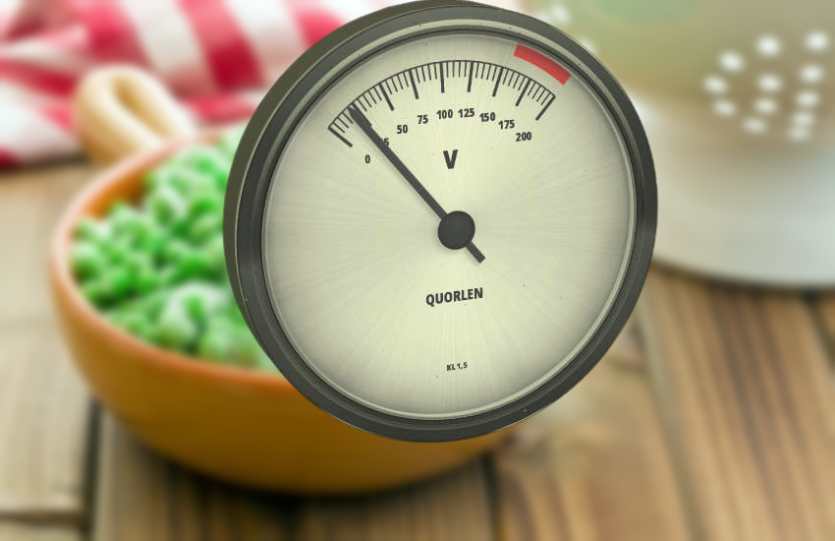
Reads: 20V
